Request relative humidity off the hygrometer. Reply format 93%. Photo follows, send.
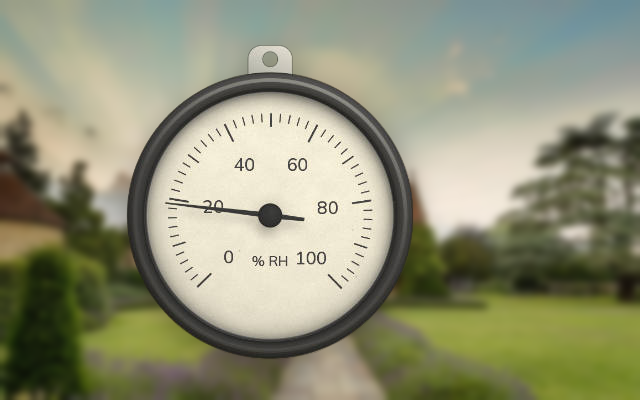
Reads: 19%
